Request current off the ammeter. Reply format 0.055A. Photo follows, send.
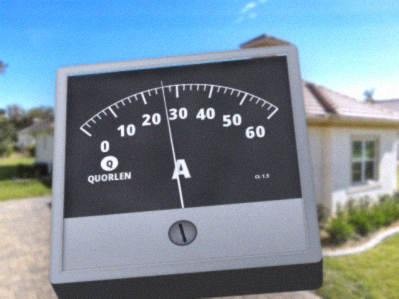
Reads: 26A
